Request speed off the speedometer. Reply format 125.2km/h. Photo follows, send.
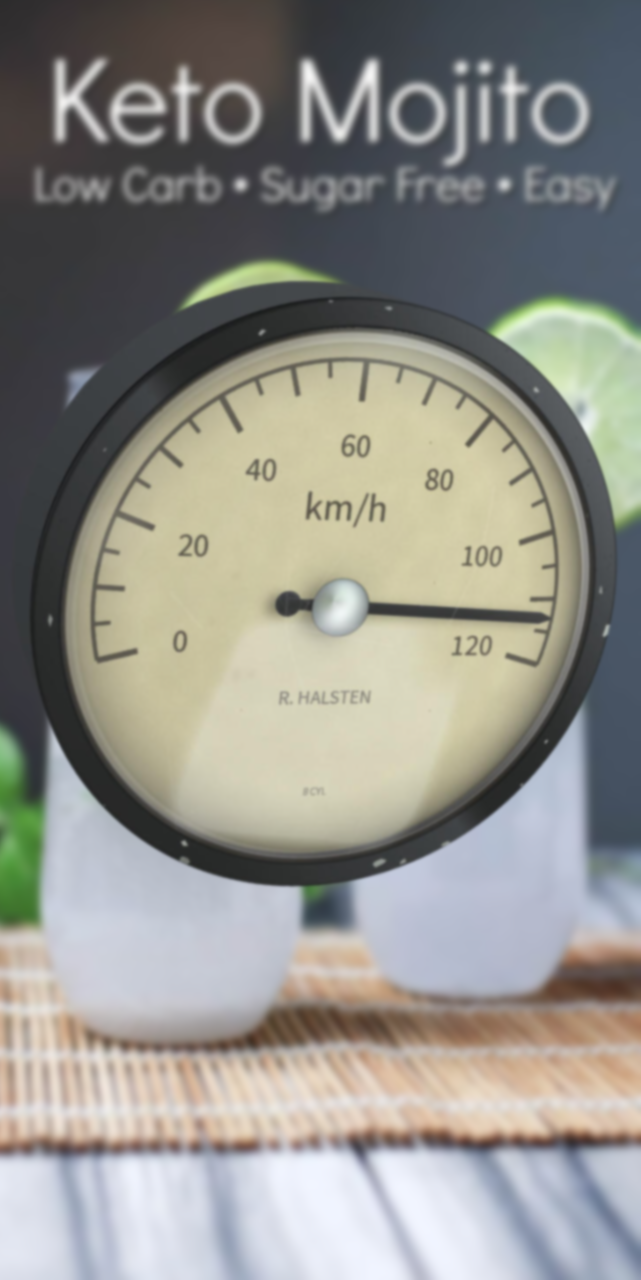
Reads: 112.5km/h
